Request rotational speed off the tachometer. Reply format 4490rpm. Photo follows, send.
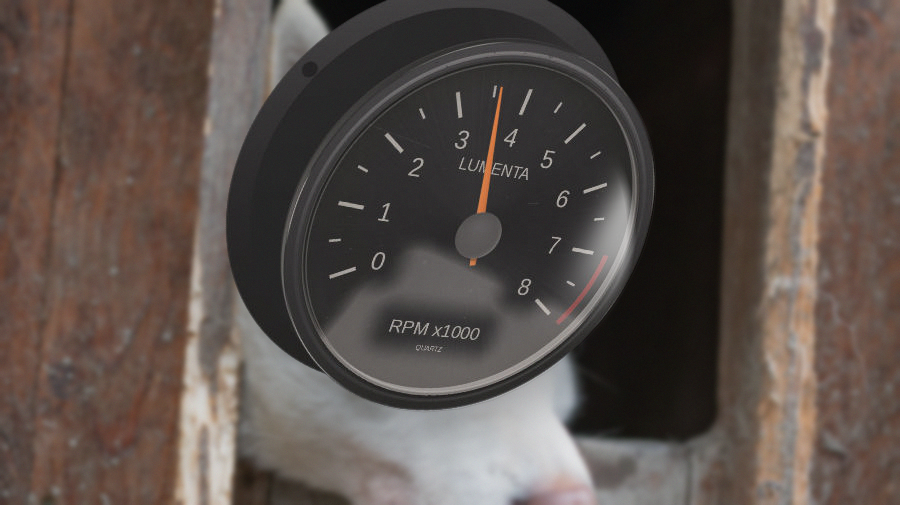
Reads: 3500rpm
